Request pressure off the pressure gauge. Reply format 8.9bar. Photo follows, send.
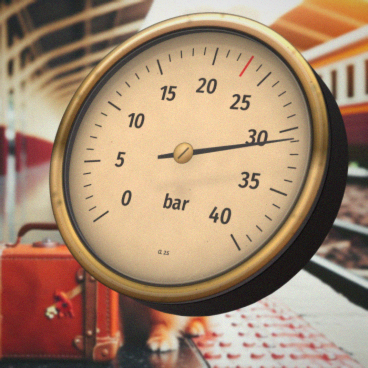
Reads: 31bar
